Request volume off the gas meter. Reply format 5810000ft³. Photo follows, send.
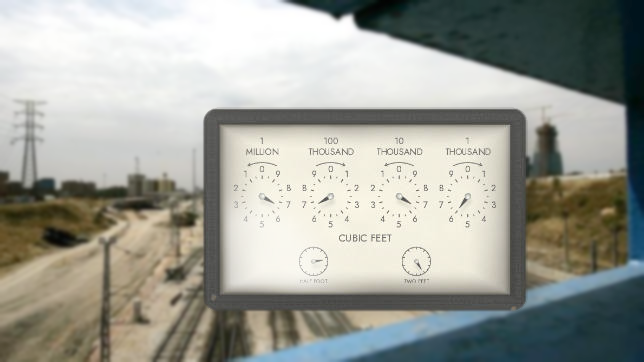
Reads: 666600ft³
